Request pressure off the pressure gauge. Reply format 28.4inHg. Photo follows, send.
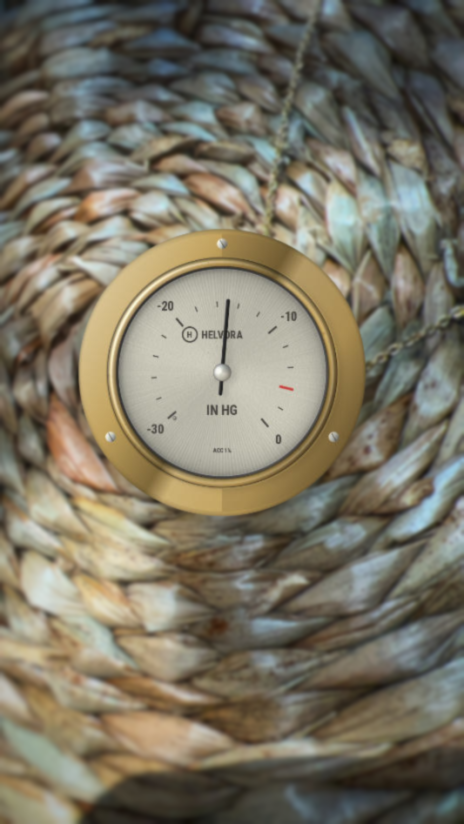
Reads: -15inHg
